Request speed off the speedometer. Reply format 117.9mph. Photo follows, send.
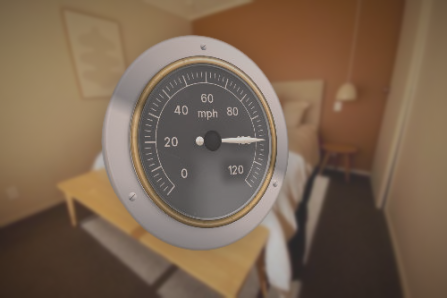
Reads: 100mph
